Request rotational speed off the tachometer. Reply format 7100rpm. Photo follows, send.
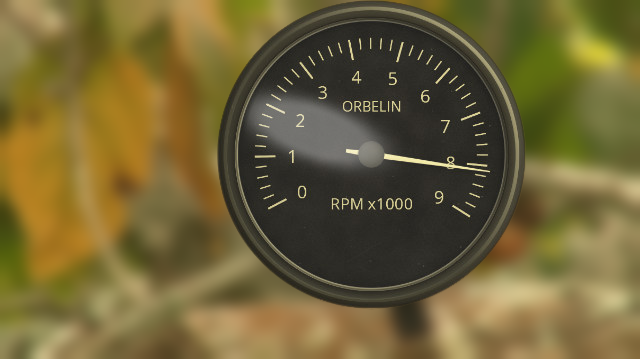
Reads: 8100rpm
